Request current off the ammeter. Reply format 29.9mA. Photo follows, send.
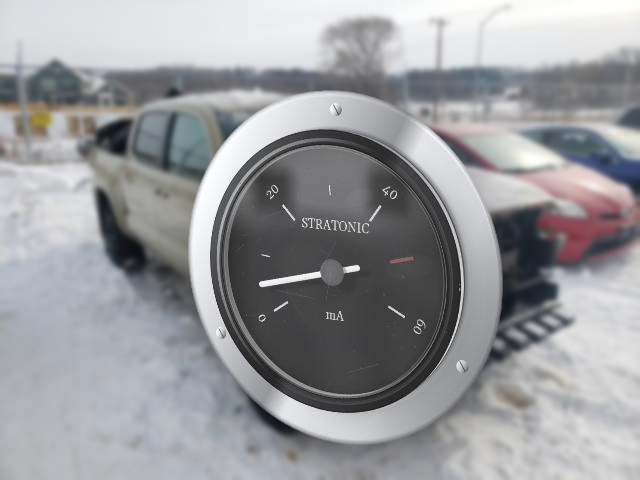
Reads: 5mA
